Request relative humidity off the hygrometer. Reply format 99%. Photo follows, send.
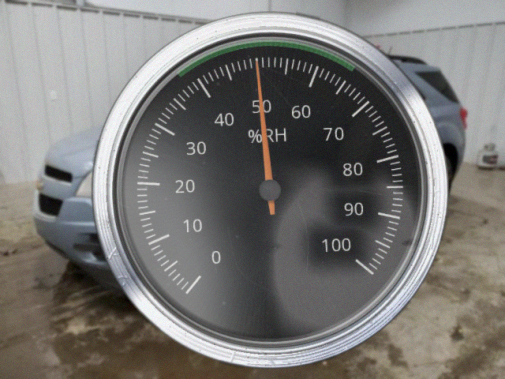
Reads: 50%
